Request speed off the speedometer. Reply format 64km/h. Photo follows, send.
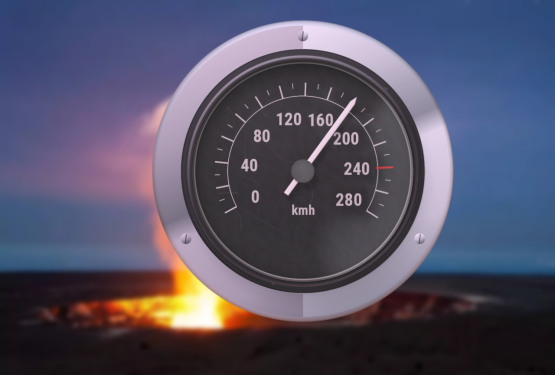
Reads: 180km/h
